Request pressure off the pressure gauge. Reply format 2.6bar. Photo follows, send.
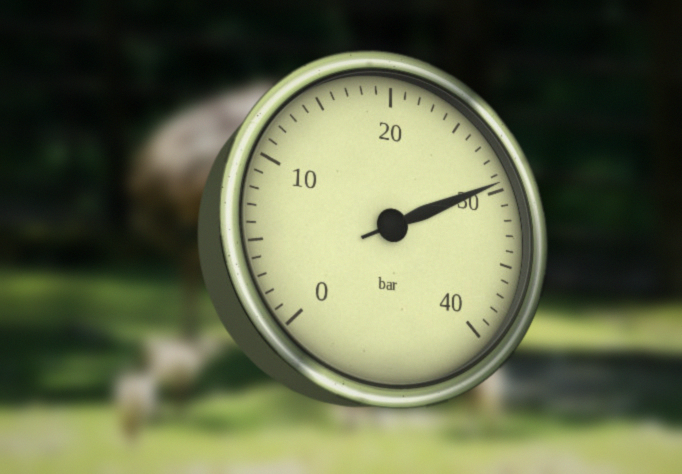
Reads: 29.5bar
